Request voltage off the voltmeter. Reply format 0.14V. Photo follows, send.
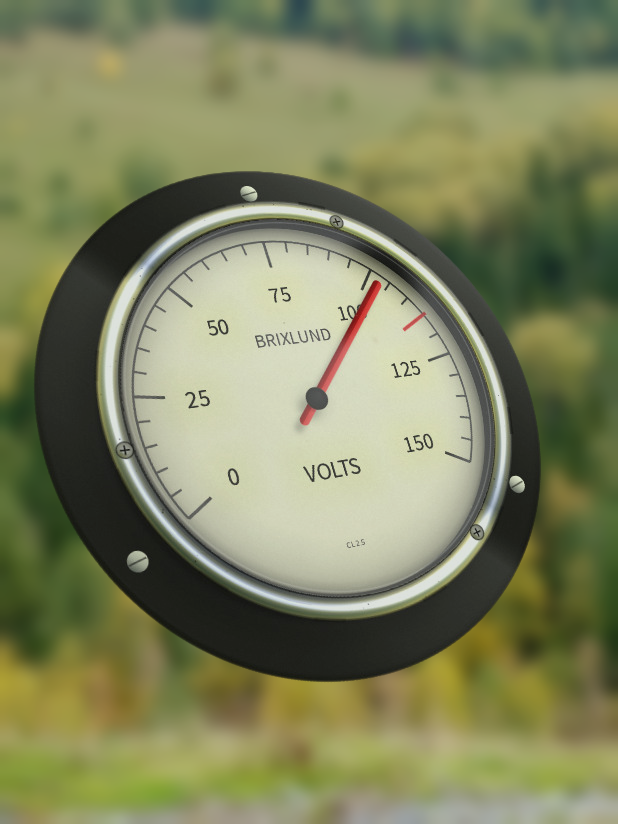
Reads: 102.5V
